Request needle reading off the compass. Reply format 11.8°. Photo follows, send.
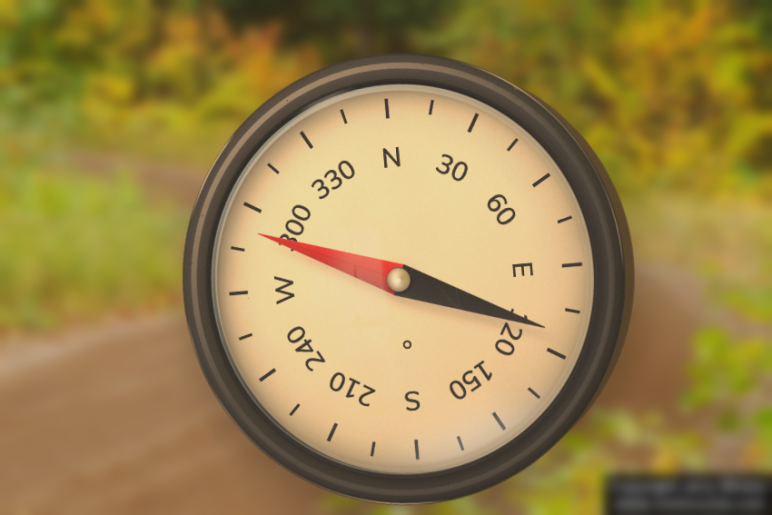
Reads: 292.5°
